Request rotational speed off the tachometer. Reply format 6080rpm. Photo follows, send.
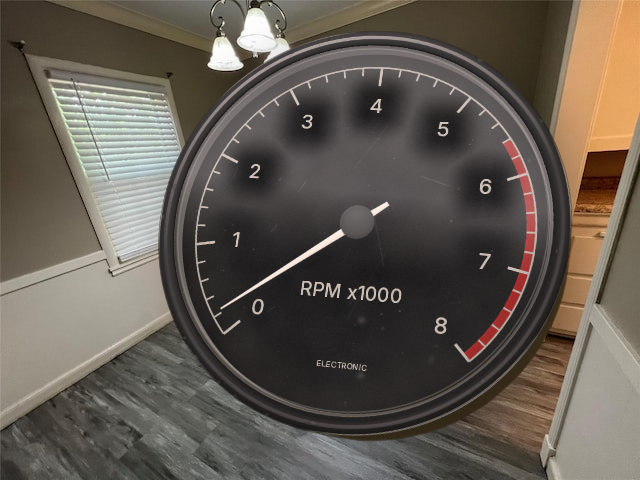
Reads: 200rpm
